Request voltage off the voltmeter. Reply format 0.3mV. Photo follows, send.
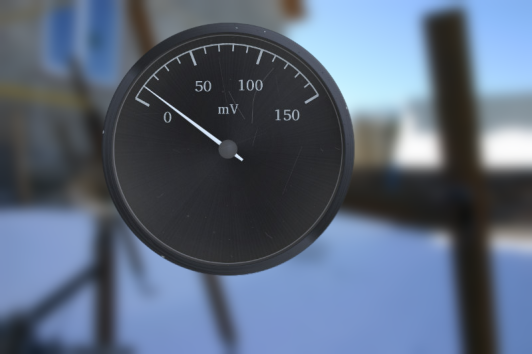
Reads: 10mV
